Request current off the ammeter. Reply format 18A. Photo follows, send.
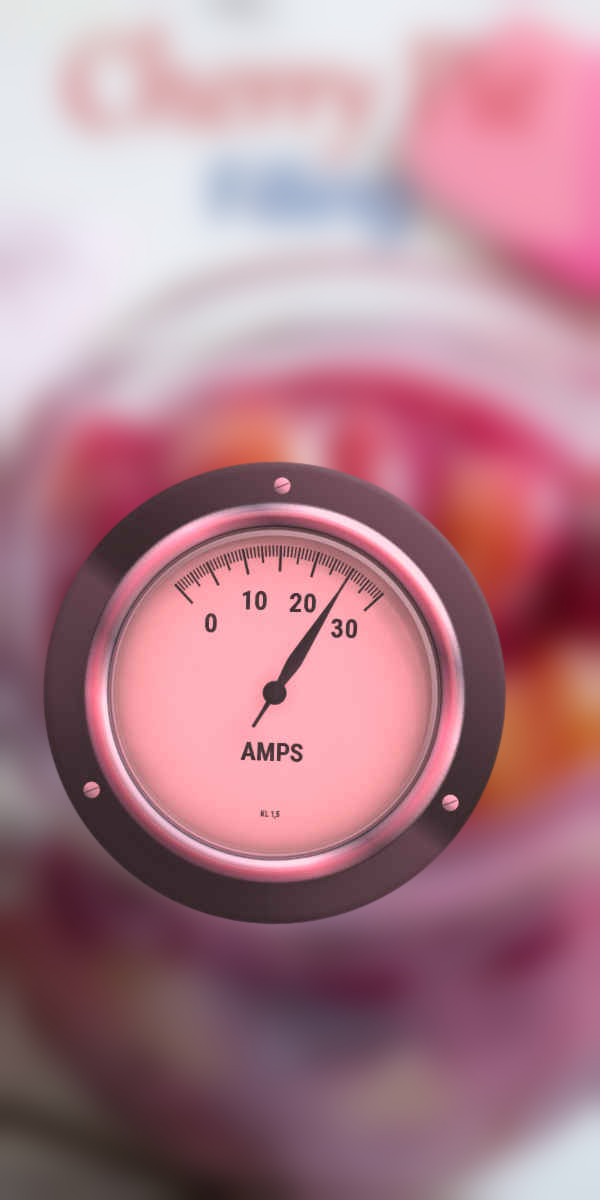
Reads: 25A
